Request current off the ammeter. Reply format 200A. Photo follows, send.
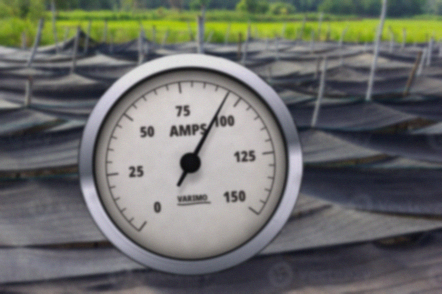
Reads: 95A
